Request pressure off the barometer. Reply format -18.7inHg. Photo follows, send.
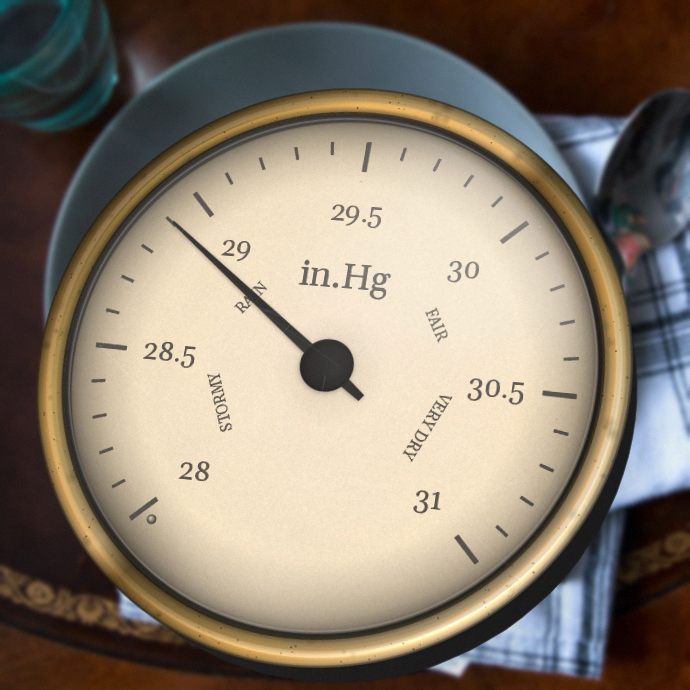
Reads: 28.9inHg
